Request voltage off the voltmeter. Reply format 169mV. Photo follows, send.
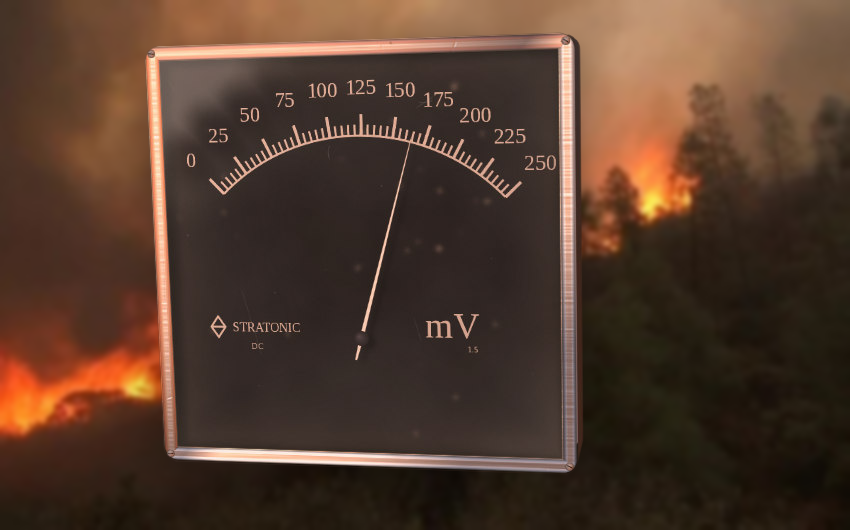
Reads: 165mV
